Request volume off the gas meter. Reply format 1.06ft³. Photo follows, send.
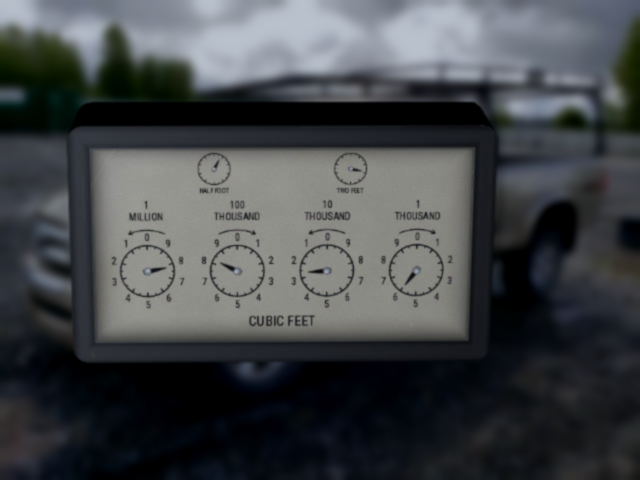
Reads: 782600ft³
